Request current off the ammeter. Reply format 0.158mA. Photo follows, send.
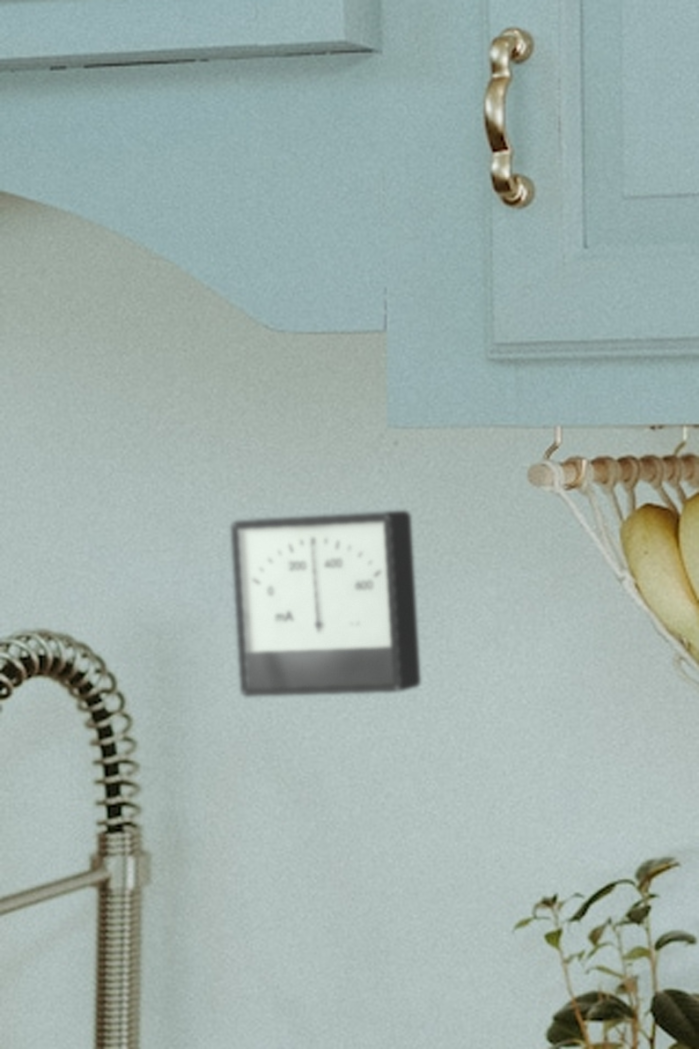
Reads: 300mA
